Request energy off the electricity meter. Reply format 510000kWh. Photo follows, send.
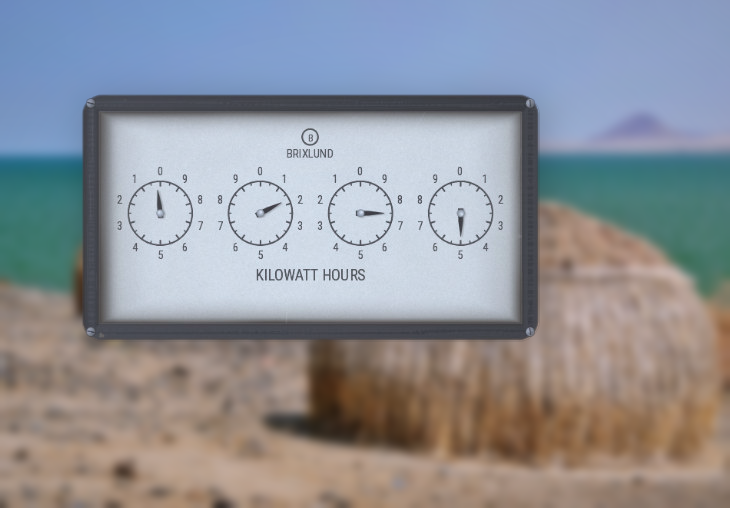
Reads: 175kWh
